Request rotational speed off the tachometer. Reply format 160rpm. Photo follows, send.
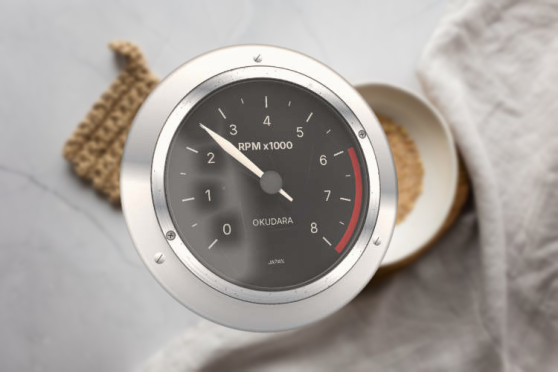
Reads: 2500rpm
